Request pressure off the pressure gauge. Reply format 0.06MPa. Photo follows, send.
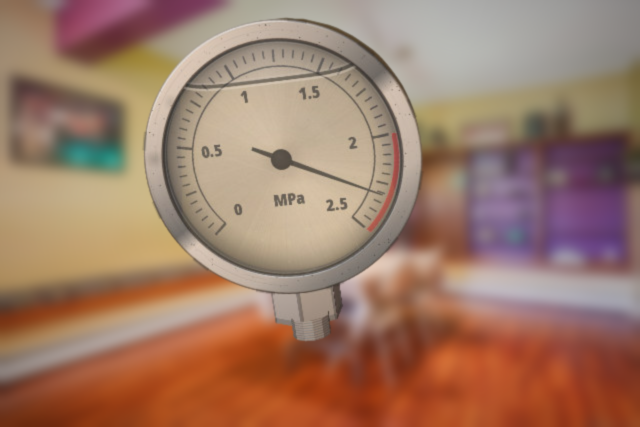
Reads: 2.3MPa
